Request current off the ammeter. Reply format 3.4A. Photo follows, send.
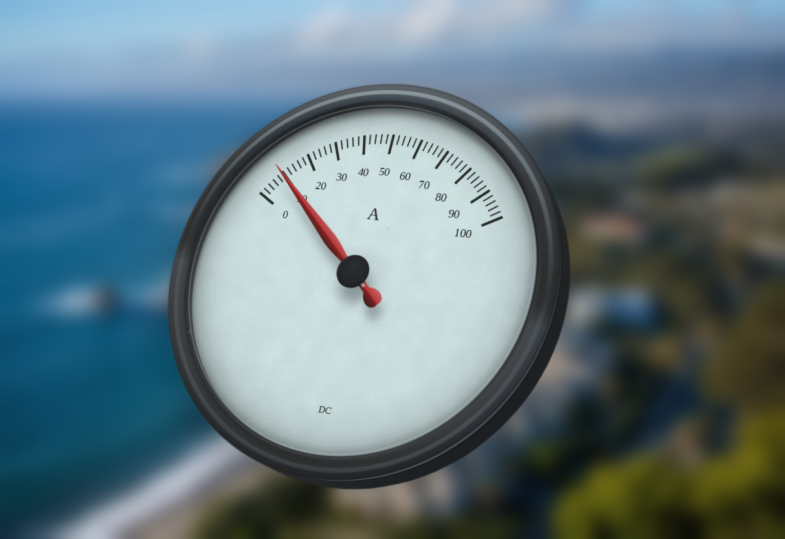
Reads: 10A
